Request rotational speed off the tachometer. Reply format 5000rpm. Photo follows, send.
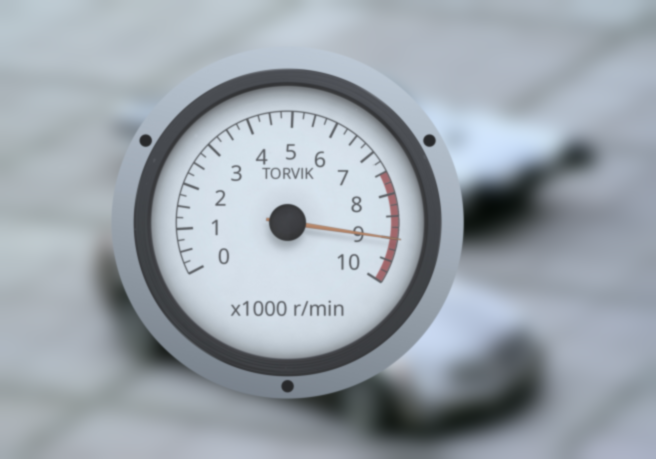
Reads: 9000rpm
